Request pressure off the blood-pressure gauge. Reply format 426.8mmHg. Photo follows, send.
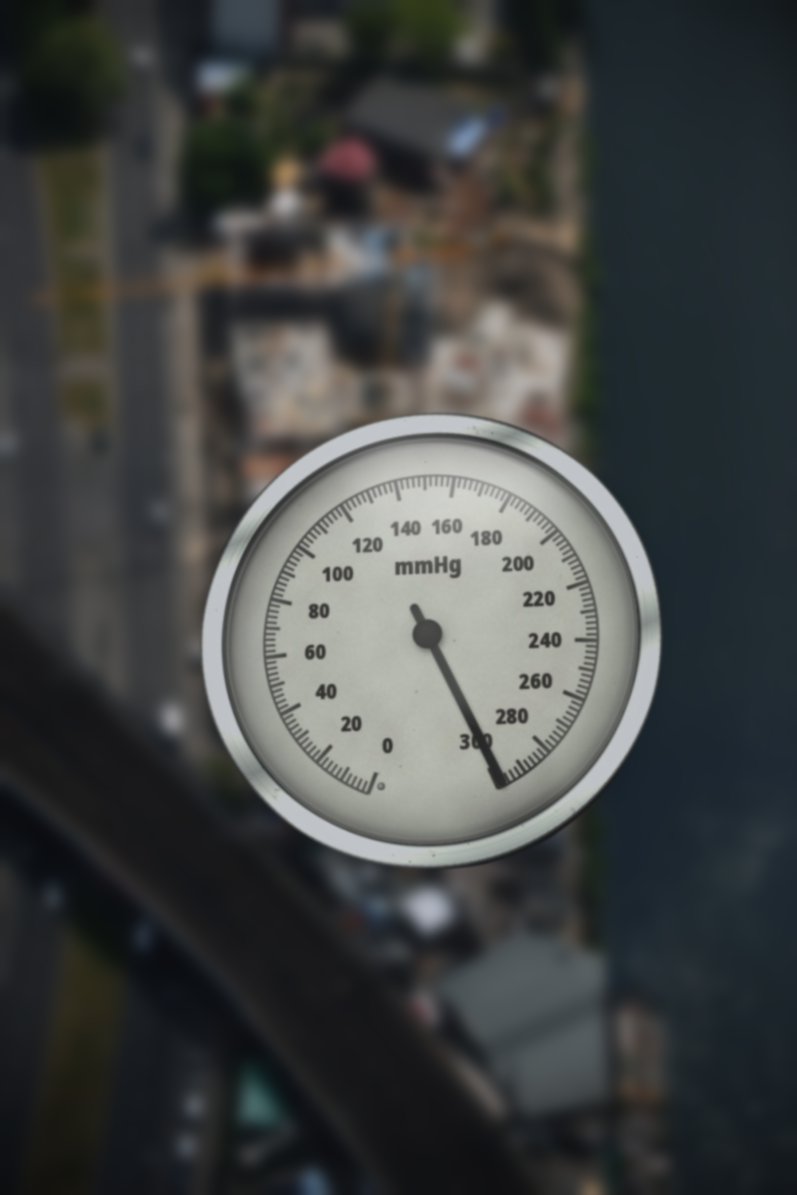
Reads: 298mmHg
